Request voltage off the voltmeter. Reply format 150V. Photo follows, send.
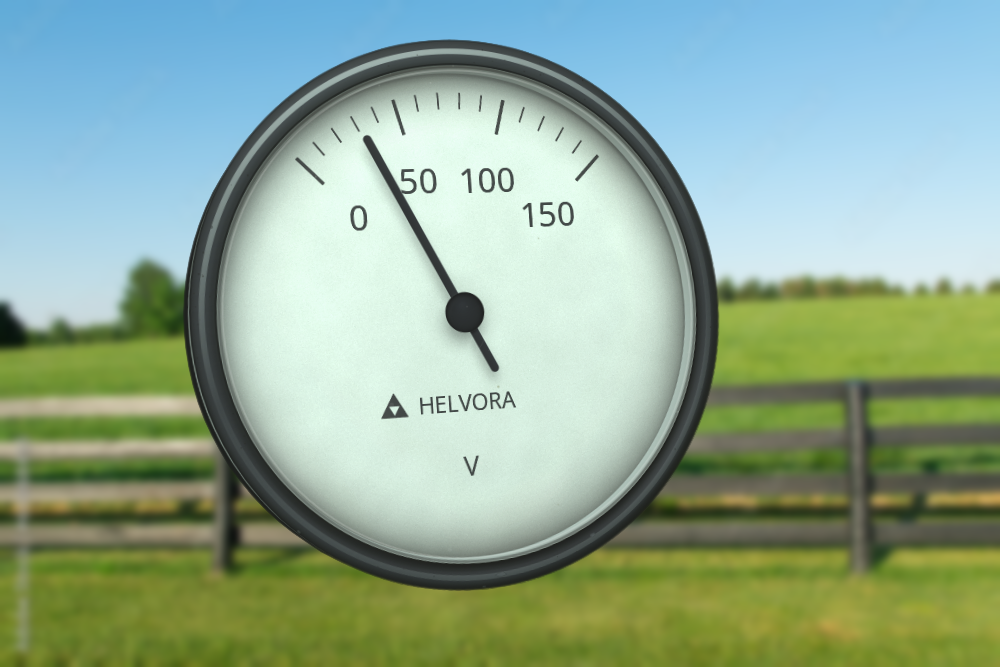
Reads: 30V
